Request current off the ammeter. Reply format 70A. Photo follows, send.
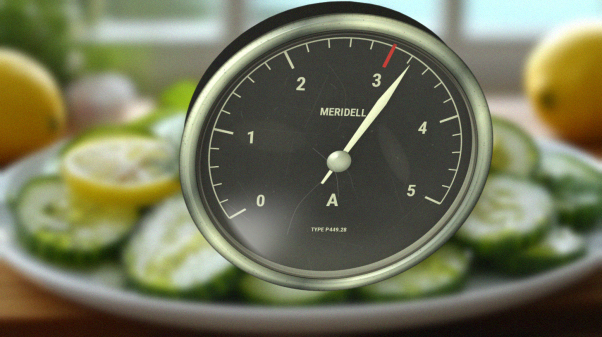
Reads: 3.2A
